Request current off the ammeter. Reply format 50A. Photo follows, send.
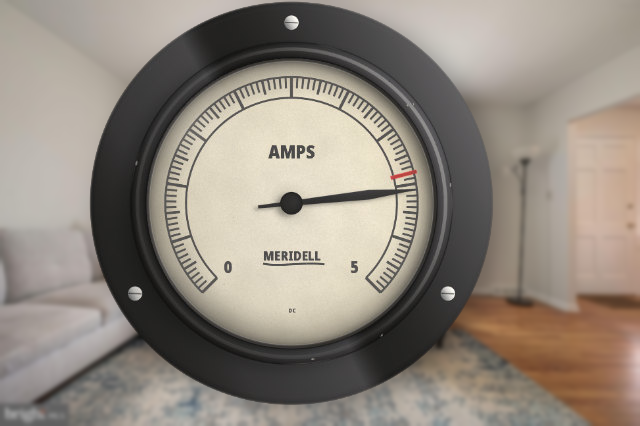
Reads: 4.05A
